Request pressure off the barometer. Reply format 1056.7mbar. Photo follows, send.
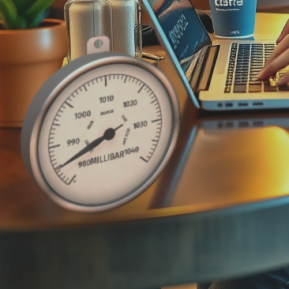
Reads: 985mbar
